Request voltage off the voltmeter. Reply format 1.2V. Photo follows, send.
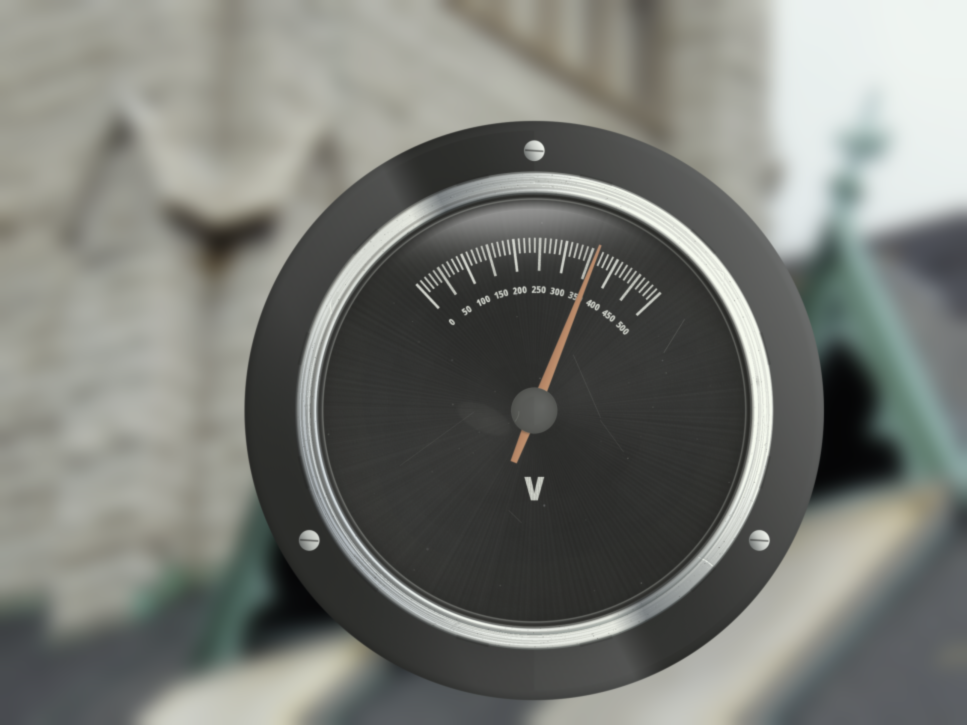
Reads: 360V
